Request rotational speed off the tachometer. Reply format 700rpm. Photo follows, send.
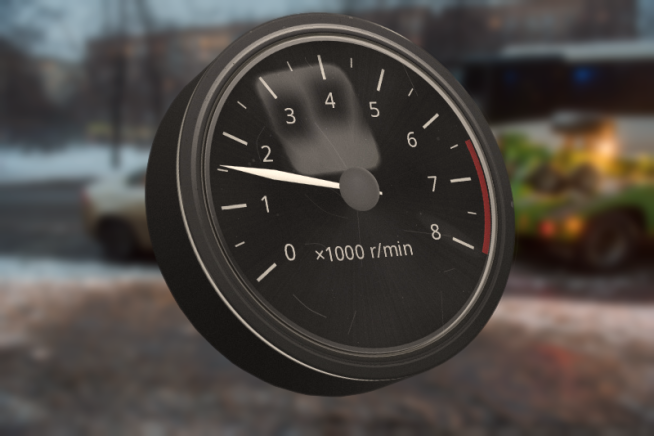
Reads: 1500rpm
